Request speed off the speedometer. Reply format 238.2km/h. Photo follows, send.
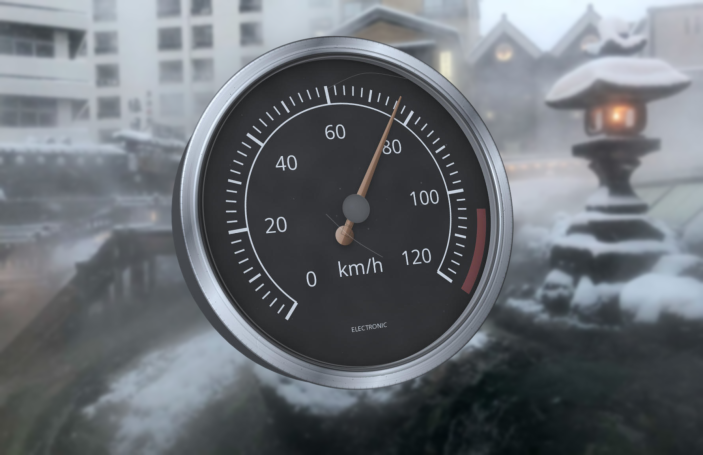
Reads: 76km/h
